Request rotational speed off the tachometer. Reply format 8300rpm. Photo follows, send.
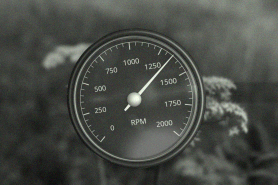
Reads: 1350rpm
